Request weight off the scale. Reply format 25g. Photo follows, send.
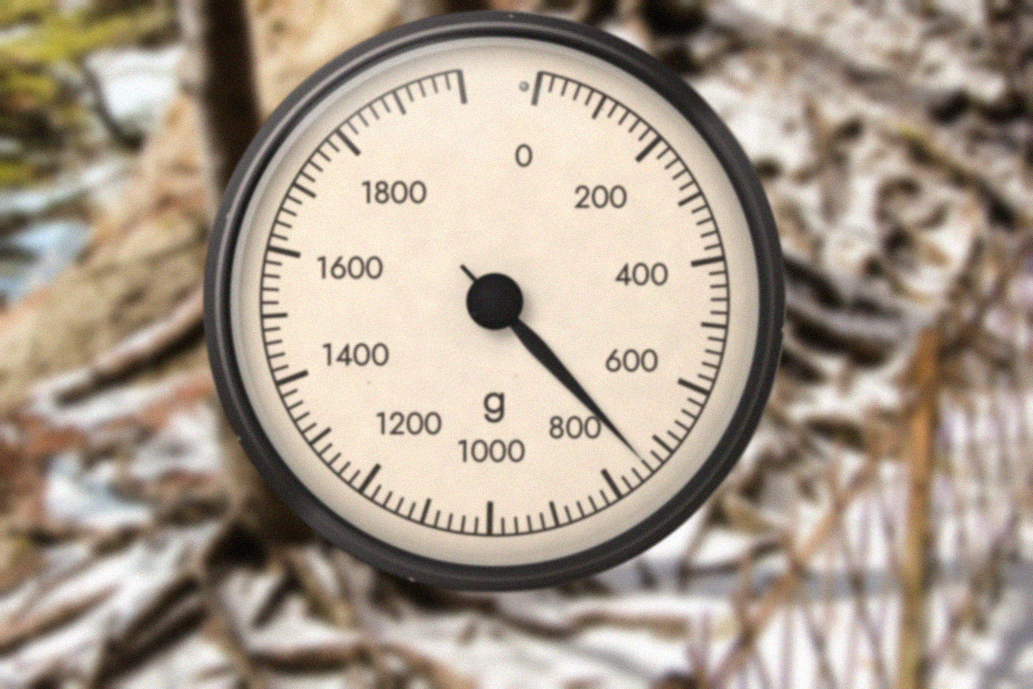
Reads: 740g
